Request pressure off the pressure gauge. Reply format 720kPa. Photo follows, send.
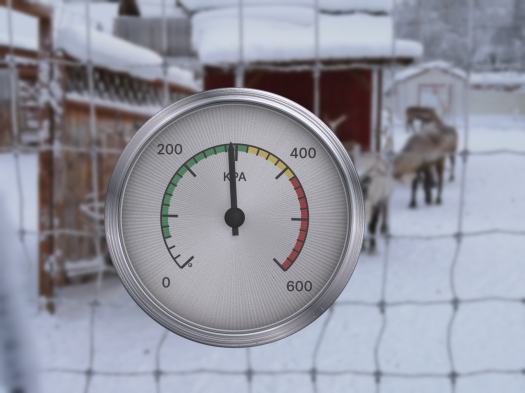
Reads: 290kPa
